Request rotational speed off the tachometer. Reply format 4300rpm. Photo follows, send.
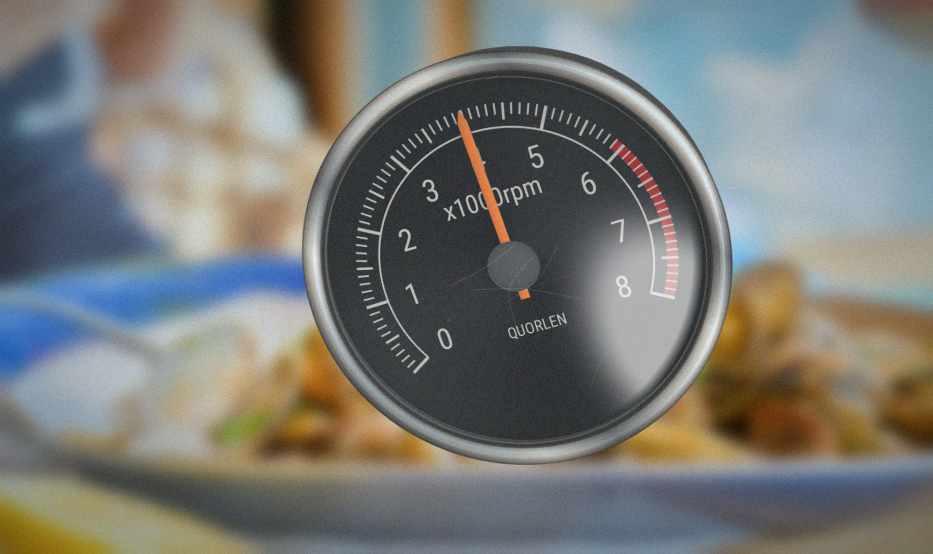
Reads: 4000rpm
